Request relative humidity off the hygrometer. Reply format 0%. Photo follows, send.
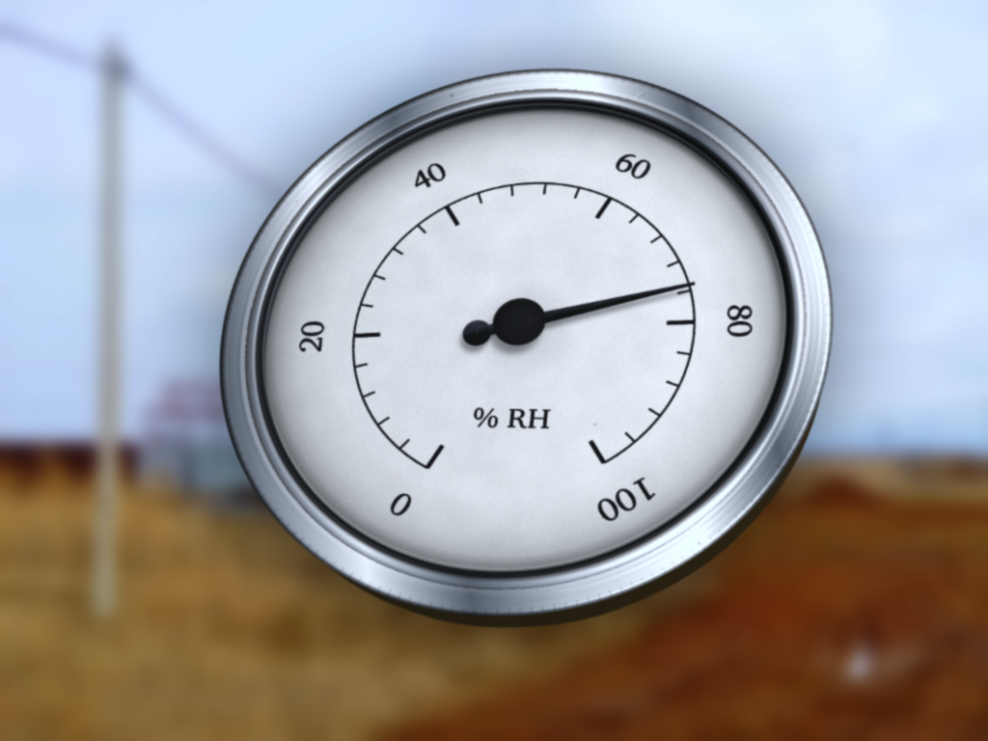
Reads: 76%
